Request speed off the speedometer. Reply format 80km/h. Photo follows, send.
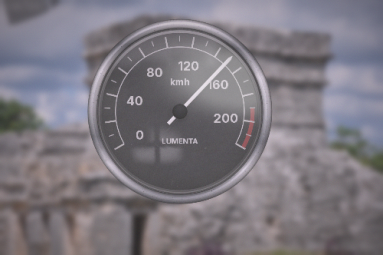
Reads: 150km/h
